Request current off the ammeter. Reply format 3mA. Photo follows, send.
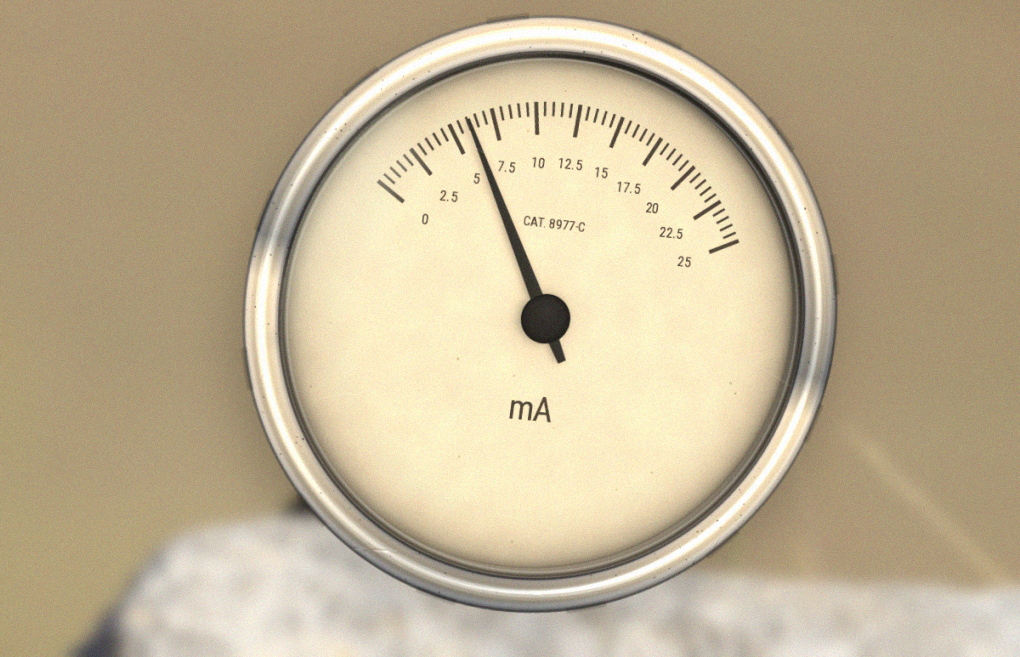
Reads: 6mA
